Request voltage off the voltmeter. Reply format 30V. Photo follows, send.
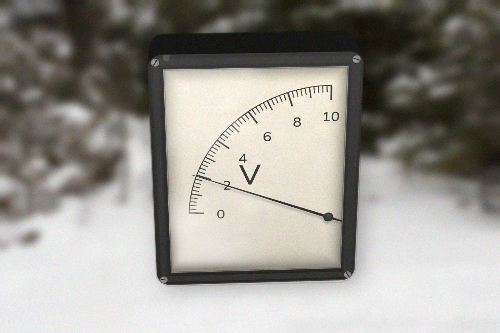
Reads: 2V
